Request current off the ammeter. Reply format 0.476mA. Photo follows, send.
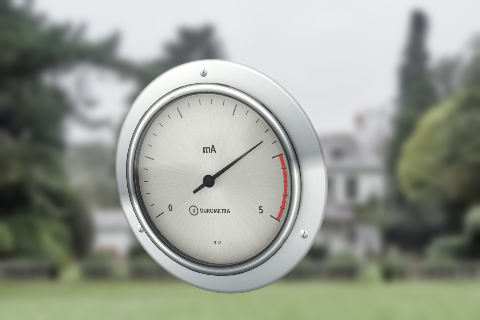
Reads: 3.7mA
